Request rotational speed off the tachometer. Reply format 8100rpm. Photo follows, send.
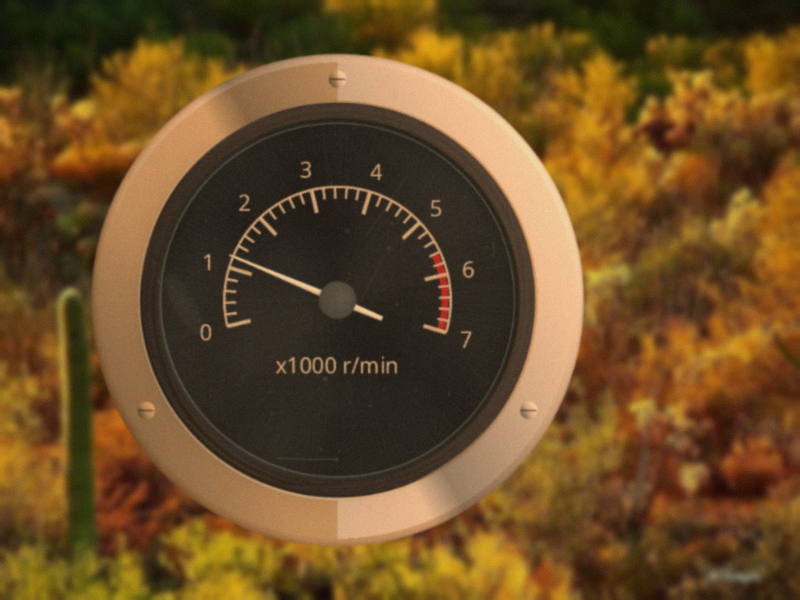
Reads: 1200rpm
